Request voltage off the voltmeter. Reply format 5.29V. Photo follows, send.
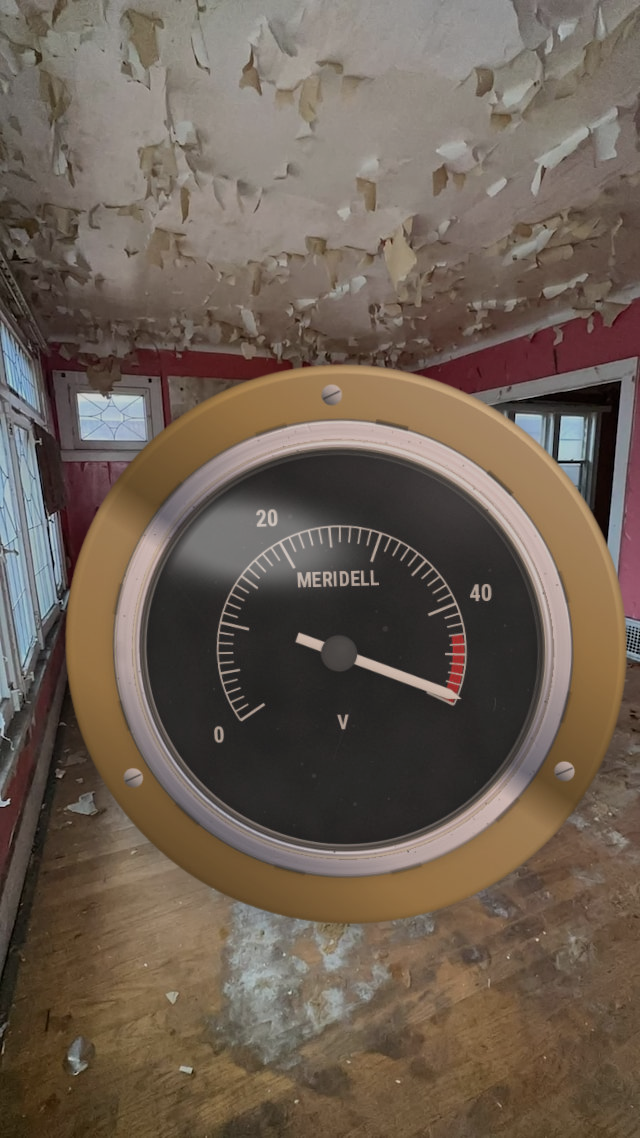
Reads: 49V
